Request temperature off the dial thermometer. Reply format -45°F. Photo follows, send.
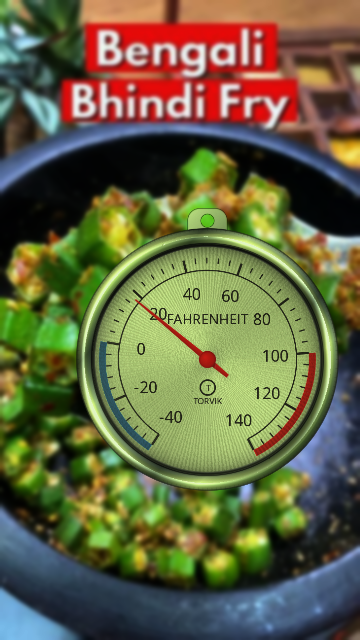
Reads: 18°F
